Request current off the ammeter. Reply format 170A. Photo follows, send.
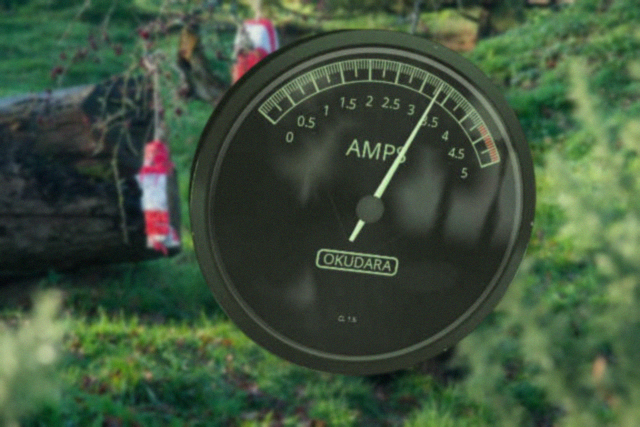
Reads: 3.25A
